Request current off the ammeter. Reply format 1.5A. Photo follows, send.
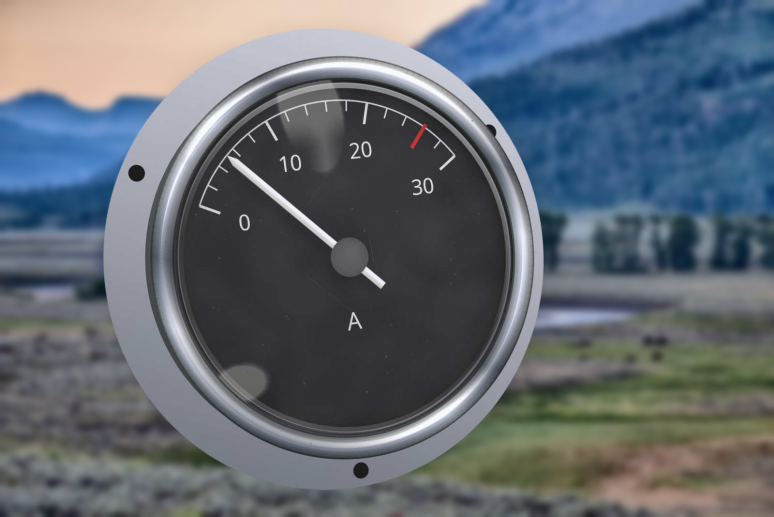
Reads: 5A
